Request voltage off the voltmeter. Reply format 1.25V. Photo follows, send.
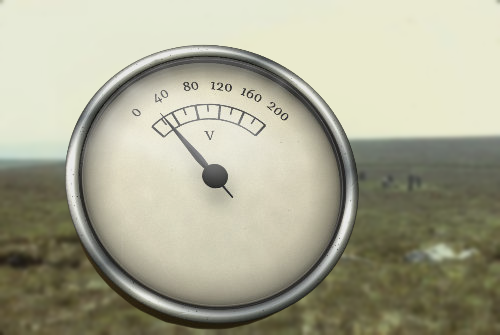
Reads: 20V
